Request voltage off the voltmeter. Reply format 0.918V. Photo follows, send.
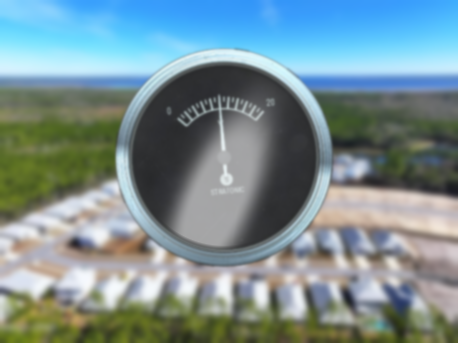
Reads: 10V
